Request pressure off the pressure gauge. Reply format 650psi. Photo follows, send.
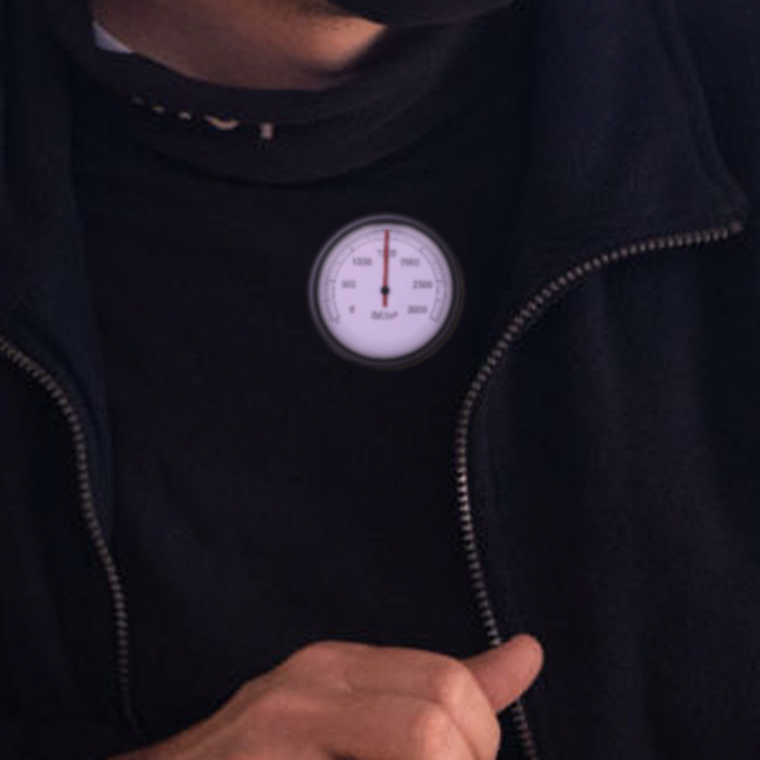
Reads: 1500psi
